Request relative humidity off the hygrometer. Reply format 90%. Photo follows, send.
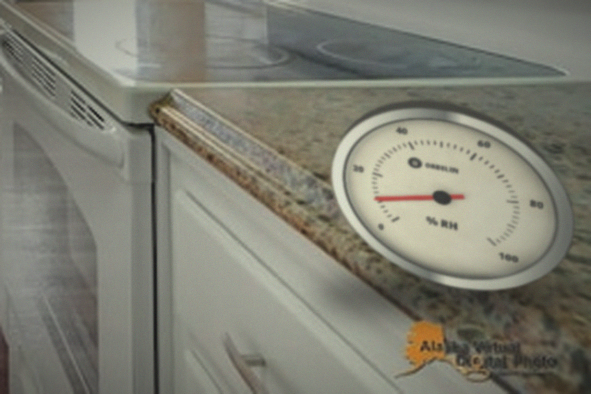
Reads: 10%
